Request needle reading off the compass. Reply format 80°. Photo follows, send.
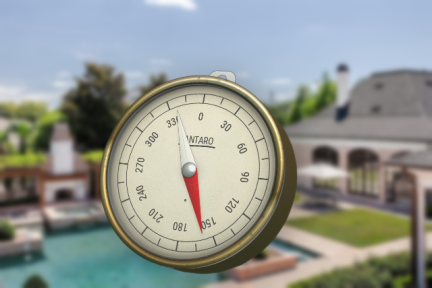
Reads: 157.5°
